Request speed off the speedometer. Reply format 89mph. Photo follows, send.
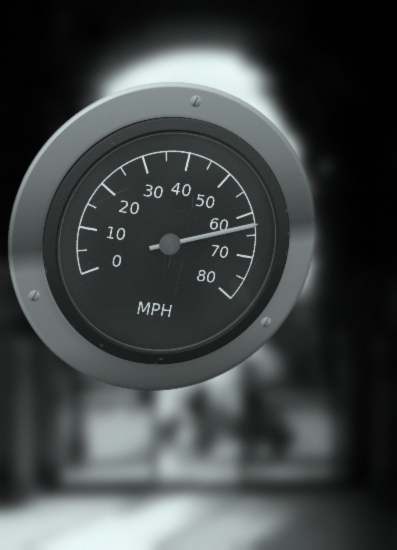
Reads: 62.5mph
